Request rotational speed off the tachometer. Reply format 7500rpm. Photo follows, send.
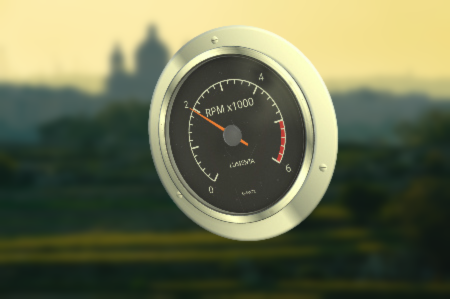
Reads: 2000rpm
